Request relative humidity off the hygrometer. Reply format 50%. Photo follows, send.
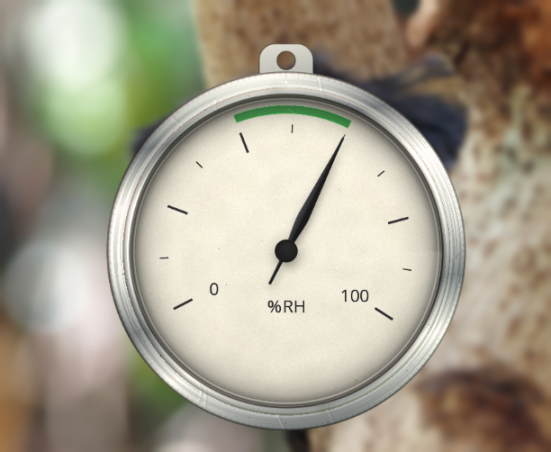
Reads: 60%
